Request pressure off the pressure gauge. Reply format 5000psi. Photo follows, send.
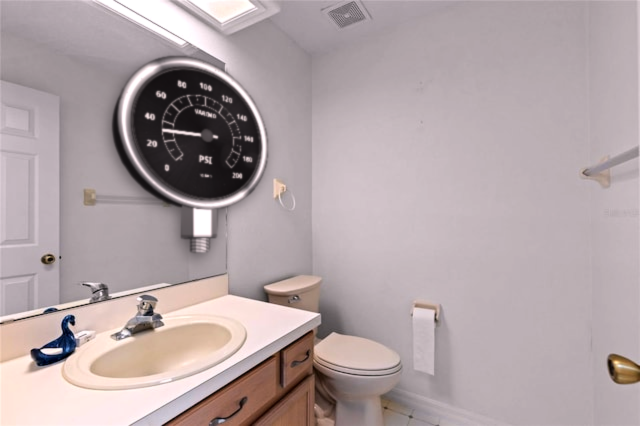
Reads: 30psi
